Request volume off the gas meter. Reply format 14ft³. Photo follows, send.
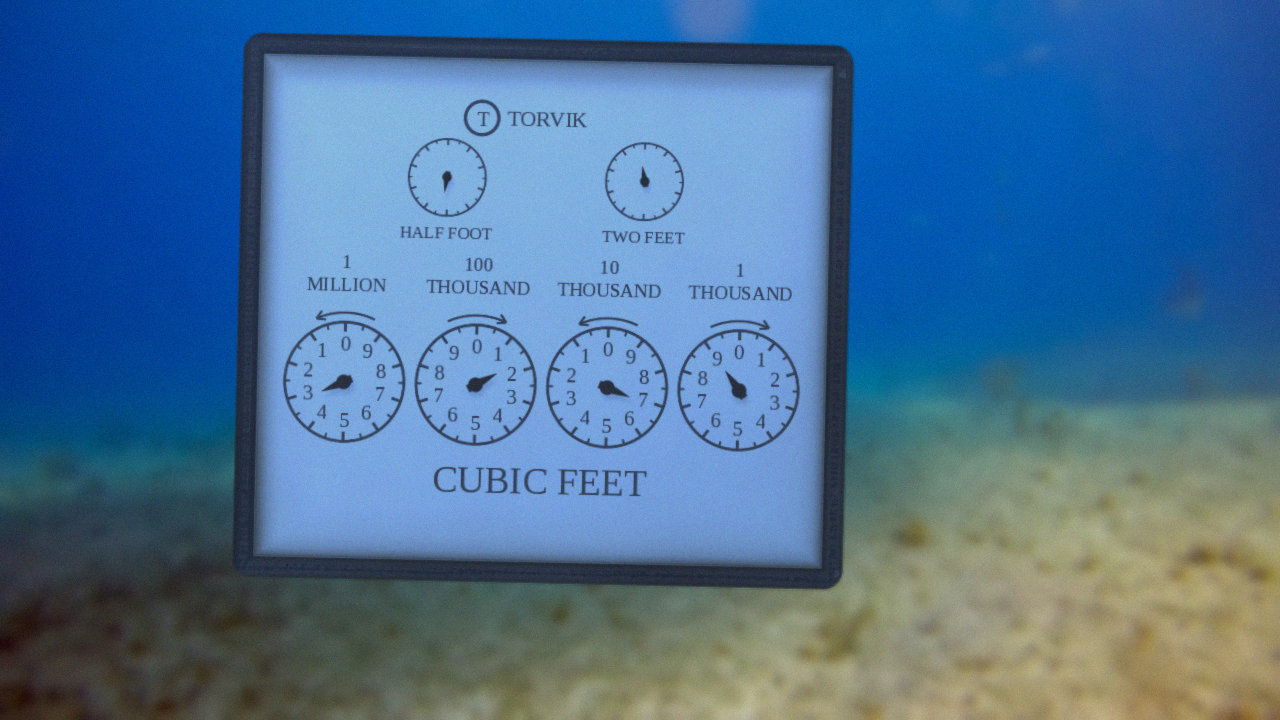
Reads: 316900ft³
